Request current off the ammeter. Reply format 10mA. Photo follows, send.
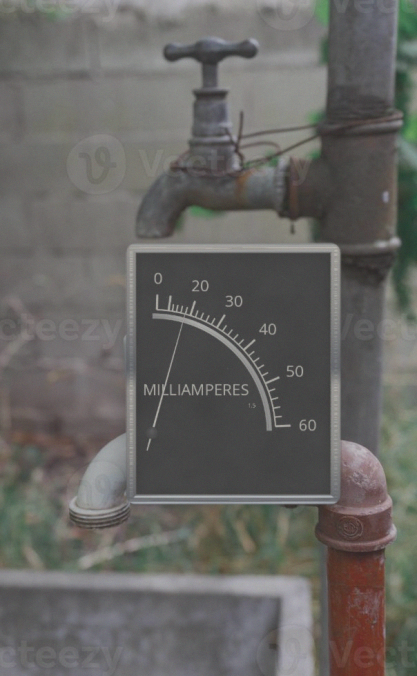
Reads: 18mA
